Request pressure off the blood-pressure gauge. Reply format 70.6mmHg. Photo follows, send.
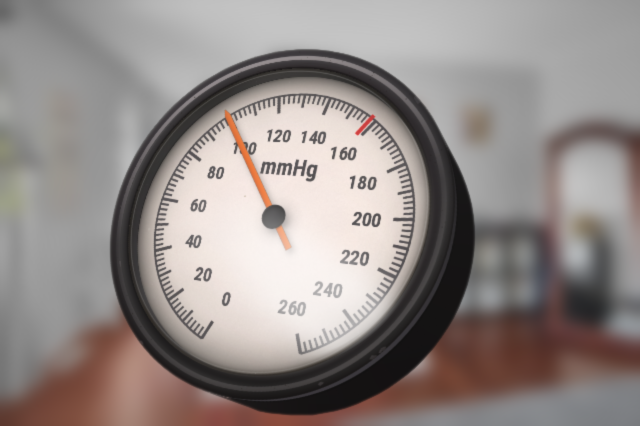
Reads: 100mmHg
